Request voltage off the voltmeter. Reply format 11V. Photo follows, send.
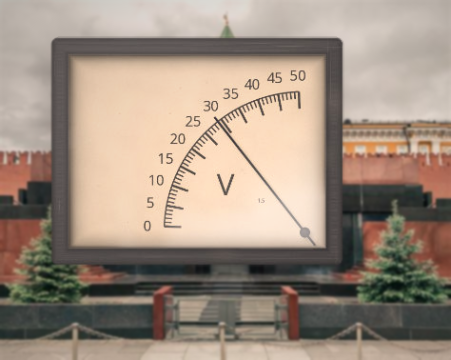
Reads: 29V
